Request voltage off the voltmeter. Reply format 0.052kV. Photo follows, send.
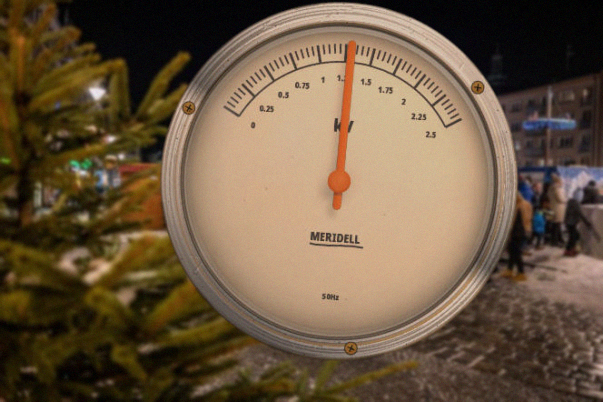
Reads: 1.3kV
